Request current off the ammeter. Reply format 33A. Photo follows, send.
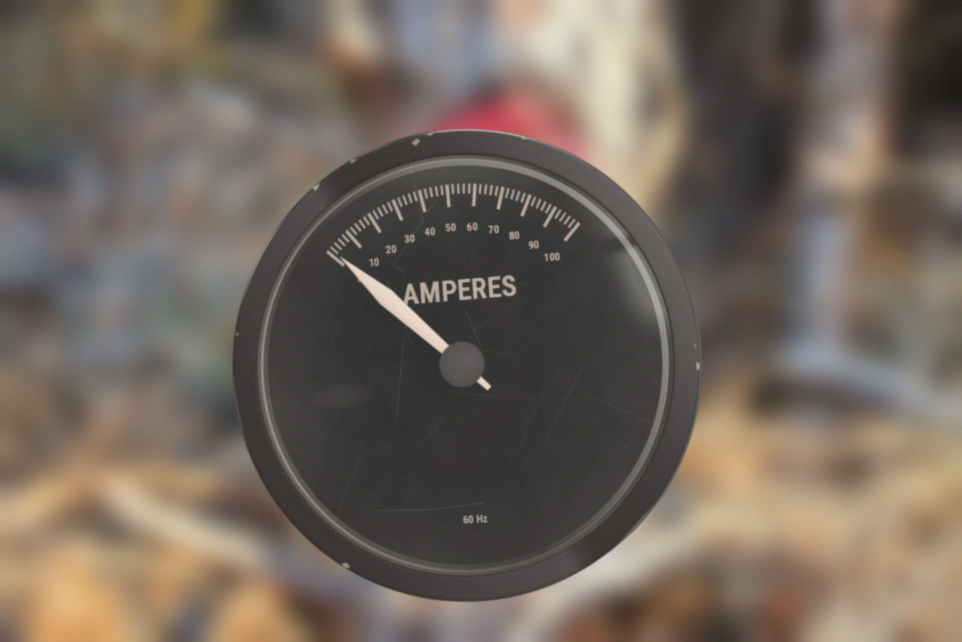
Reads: 2A
